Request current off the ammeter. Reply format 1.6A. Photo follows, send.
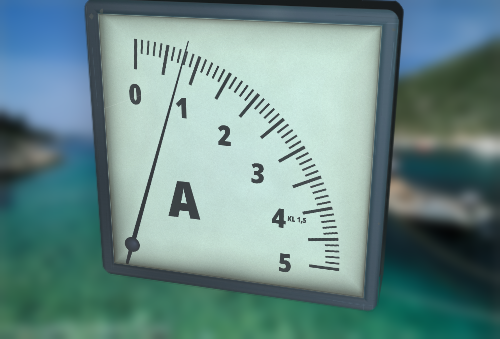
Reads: 0.8A
